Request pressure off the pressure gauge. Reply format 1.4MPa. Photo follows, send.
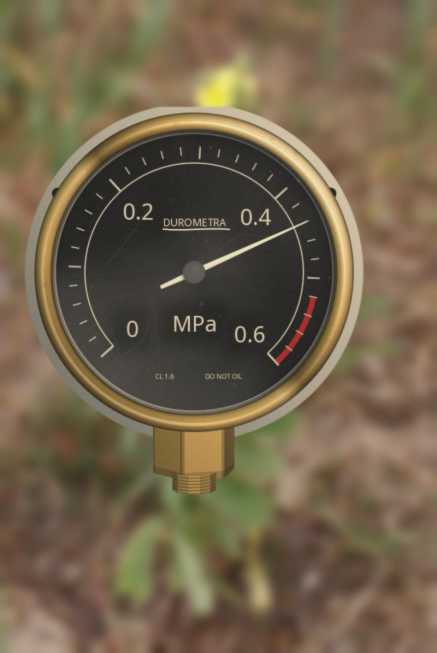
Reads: 0.44MPa
